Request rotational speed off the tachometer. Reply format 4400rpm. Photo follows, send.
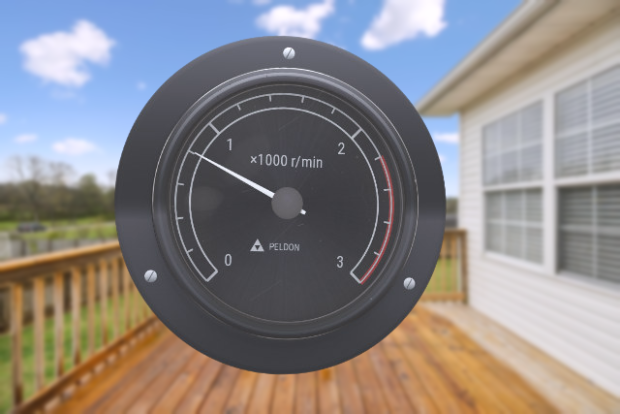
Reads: 800rpm
